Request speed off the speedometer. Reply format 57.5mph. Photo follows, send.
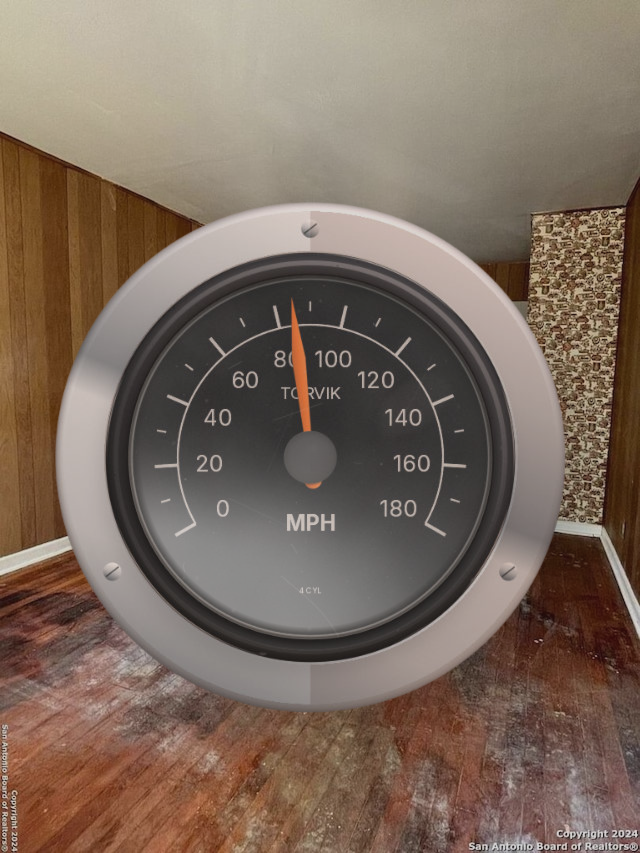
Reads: 85mph
